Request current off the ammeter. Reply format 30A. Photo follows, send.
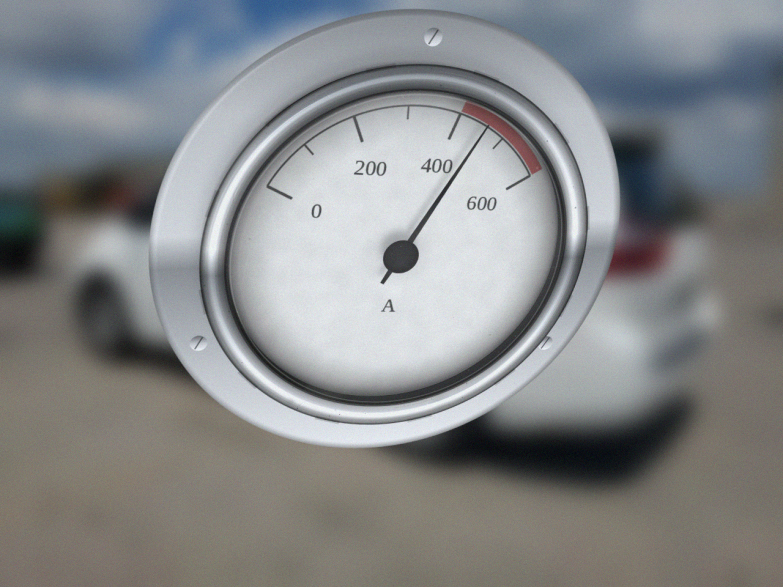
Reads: 450A
